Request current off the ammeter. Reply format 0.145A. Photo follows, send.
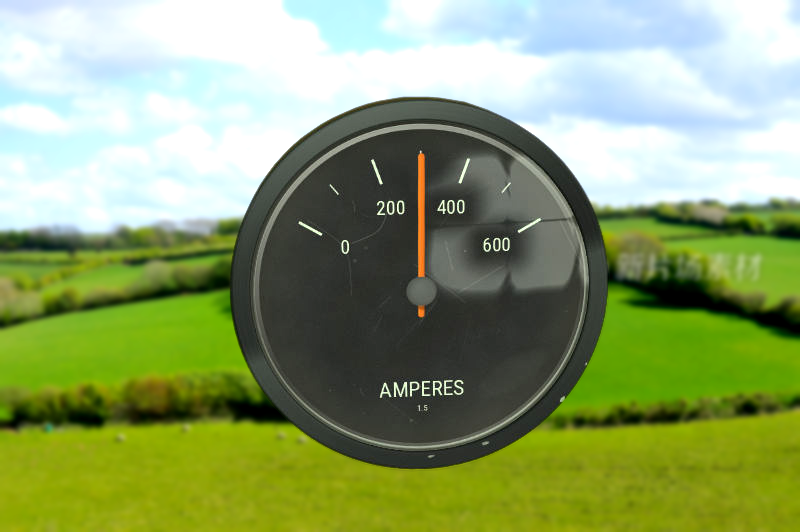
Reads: 300A
